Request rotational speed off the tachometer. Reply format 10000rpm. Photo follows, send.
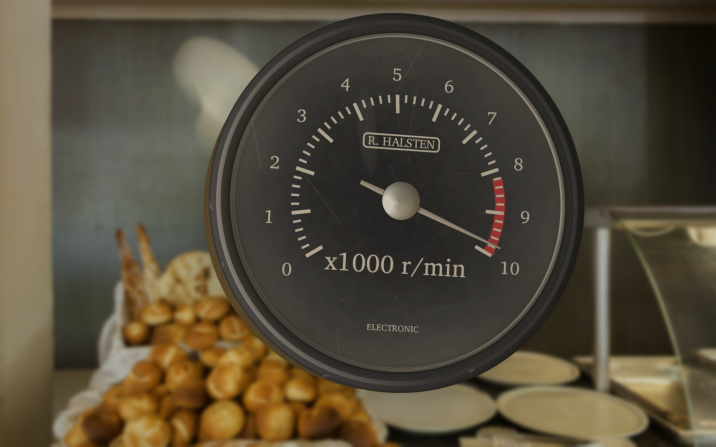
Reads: 9800rpm
